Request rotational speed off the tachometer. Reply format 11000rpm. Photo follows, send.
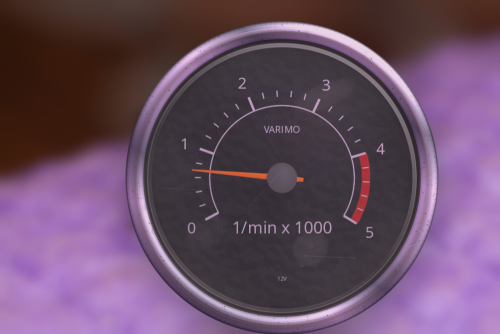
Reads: 700rpm
